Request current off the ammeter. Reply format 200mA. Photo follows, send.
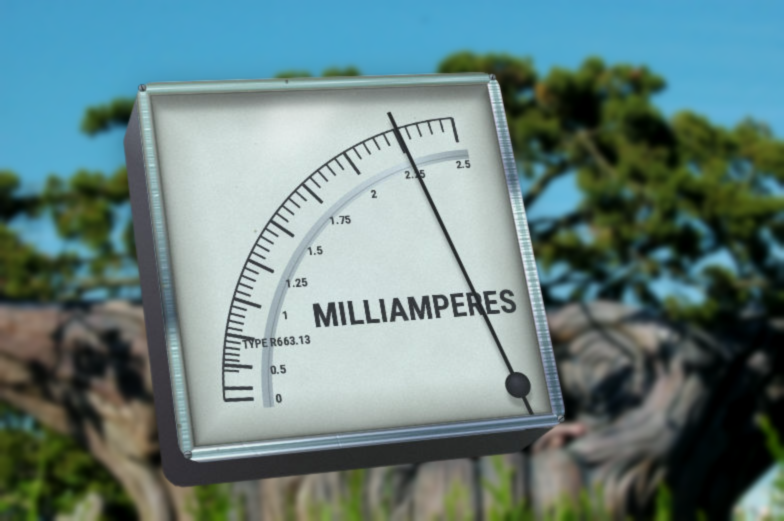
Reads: 2.25mA
